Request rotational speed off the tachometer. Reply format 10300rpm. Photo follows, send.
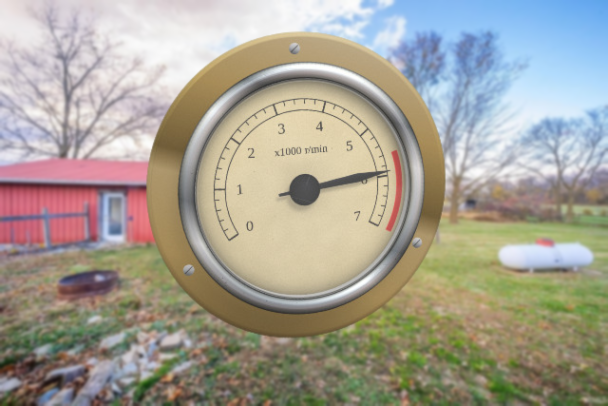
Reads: 5900rpm
